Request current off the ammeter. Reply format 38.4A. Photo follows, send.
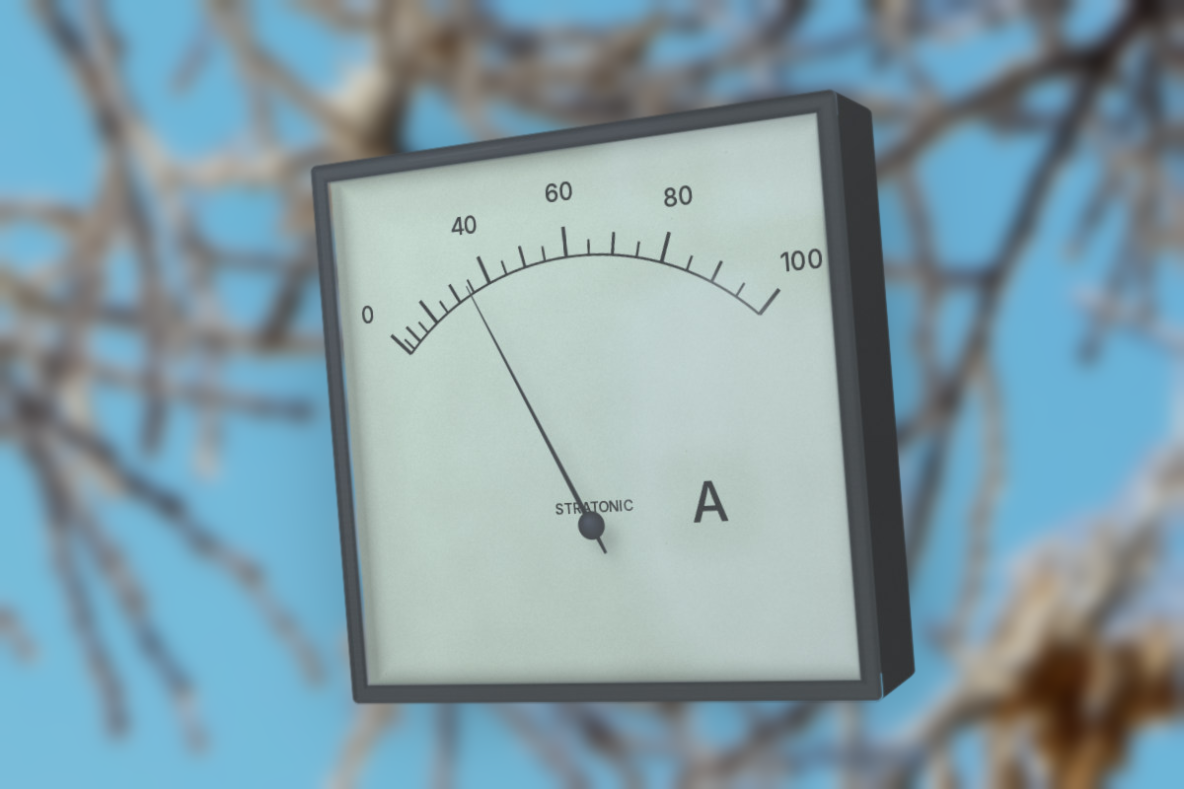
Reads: 35A
